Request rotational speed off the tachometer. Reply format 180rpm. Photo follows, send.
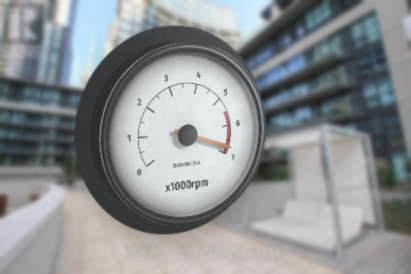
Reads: 6750rpm
